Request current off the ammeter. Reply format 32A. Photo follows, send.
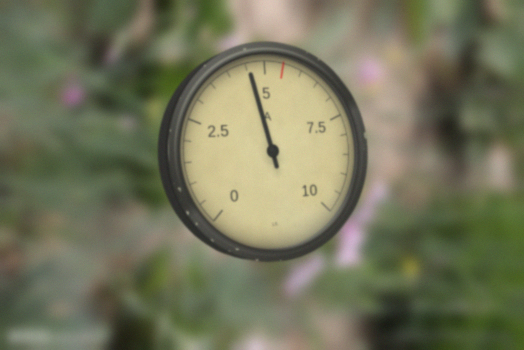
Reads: 4.5A
